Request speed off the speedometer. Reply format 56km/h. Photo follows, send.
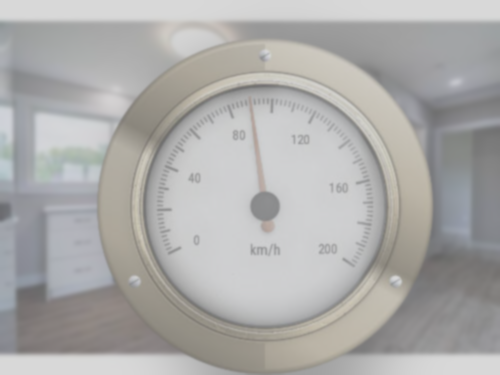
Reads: 90km/h
